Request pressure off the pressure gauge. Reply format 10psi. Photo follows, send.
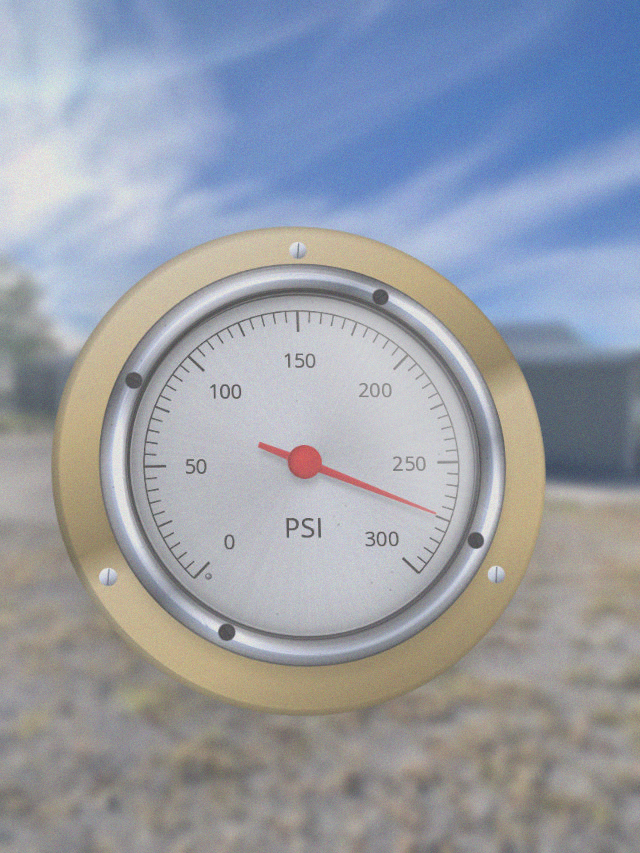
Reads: 275psi
